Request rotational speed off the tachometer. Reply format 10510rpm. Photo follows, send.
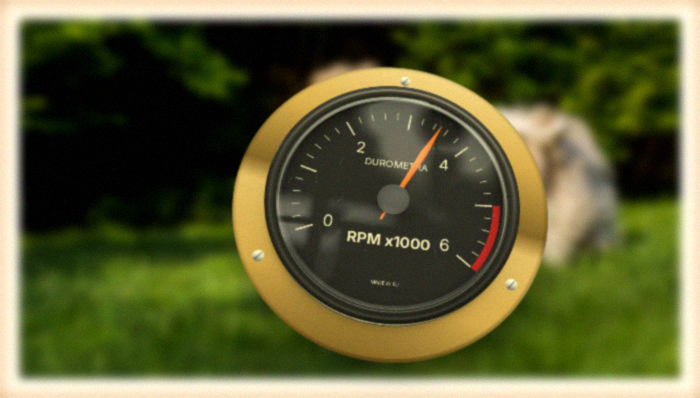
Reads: 3500rpm
